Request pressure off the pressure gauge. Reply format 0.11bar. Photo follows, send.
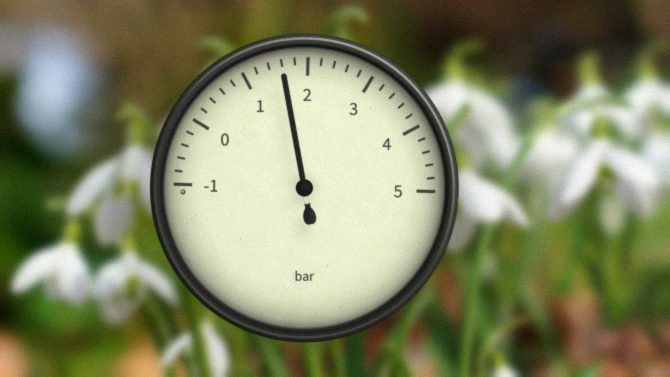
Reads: 1.6bar
